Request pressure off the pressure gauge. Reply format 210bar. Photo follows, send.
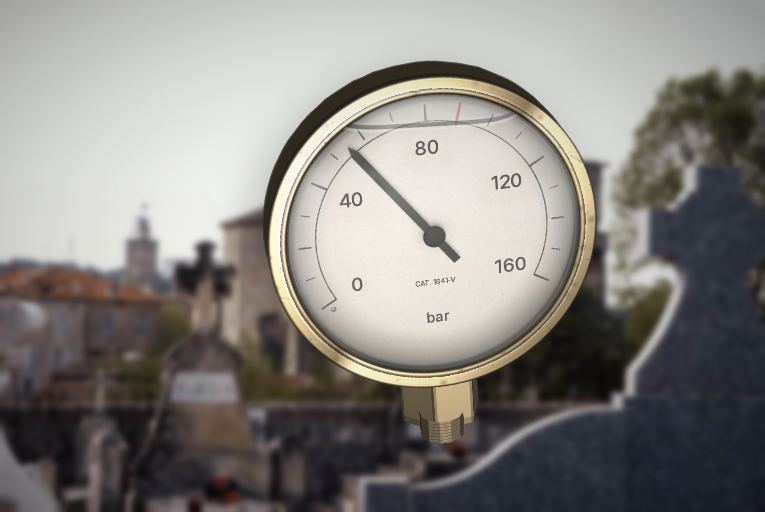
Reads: 55bar
